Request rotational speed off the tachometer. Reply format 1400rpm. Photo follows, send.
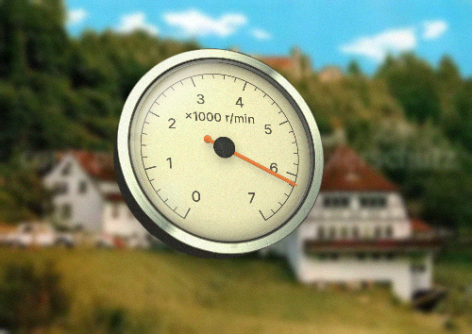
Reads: 6200rpm
